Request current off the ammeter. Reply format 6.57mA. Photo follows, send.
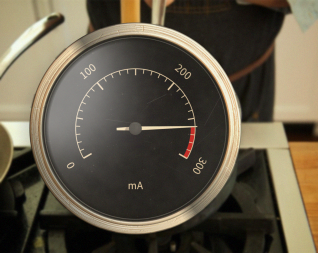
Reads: 260mA
